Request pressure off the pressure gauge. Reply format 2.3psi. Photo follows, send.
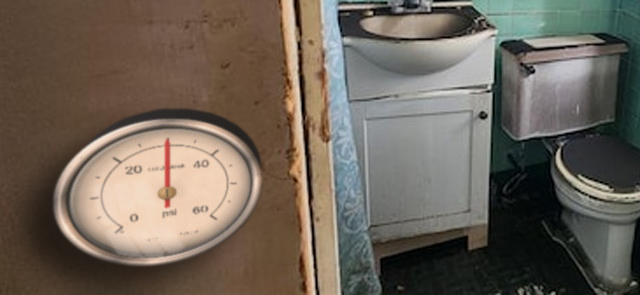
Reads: 30psi
